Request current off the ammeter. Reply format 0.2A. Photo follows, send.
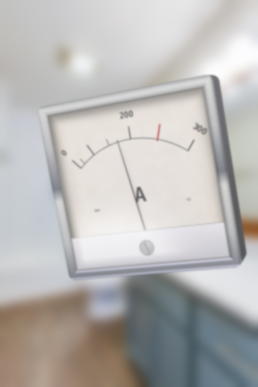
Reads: 175A
